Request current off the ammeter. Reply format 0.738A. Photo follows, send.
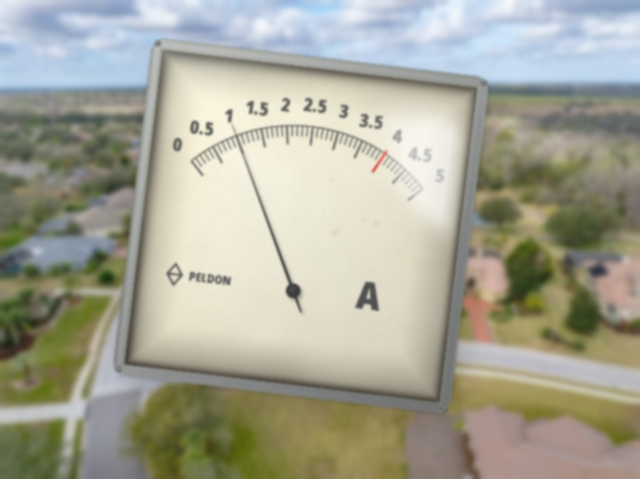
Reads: 1A
